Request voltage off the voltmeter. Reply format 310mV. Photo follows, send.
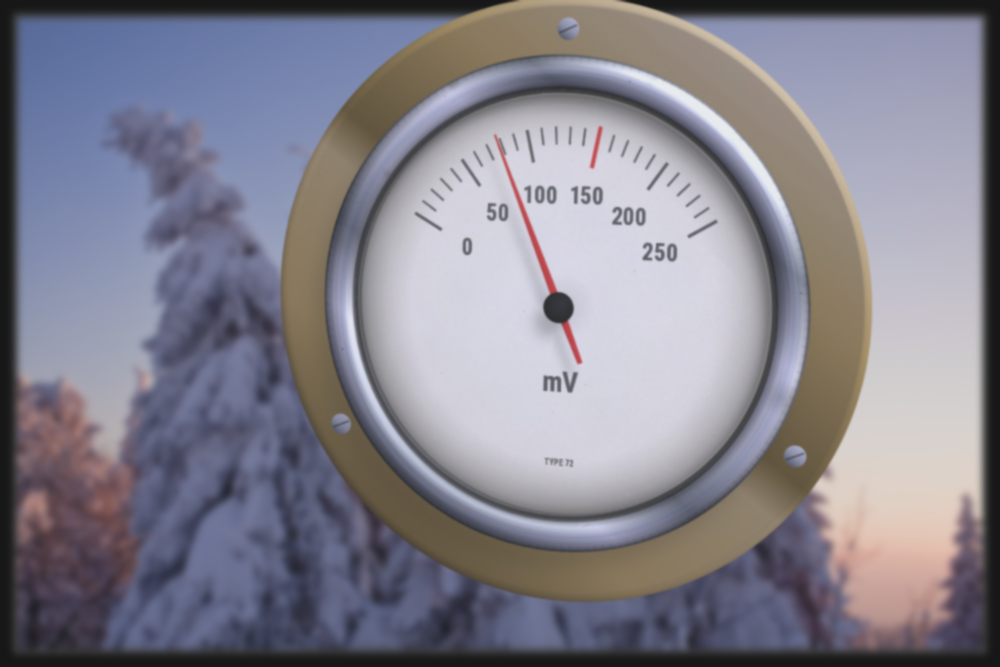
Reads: 80mV
